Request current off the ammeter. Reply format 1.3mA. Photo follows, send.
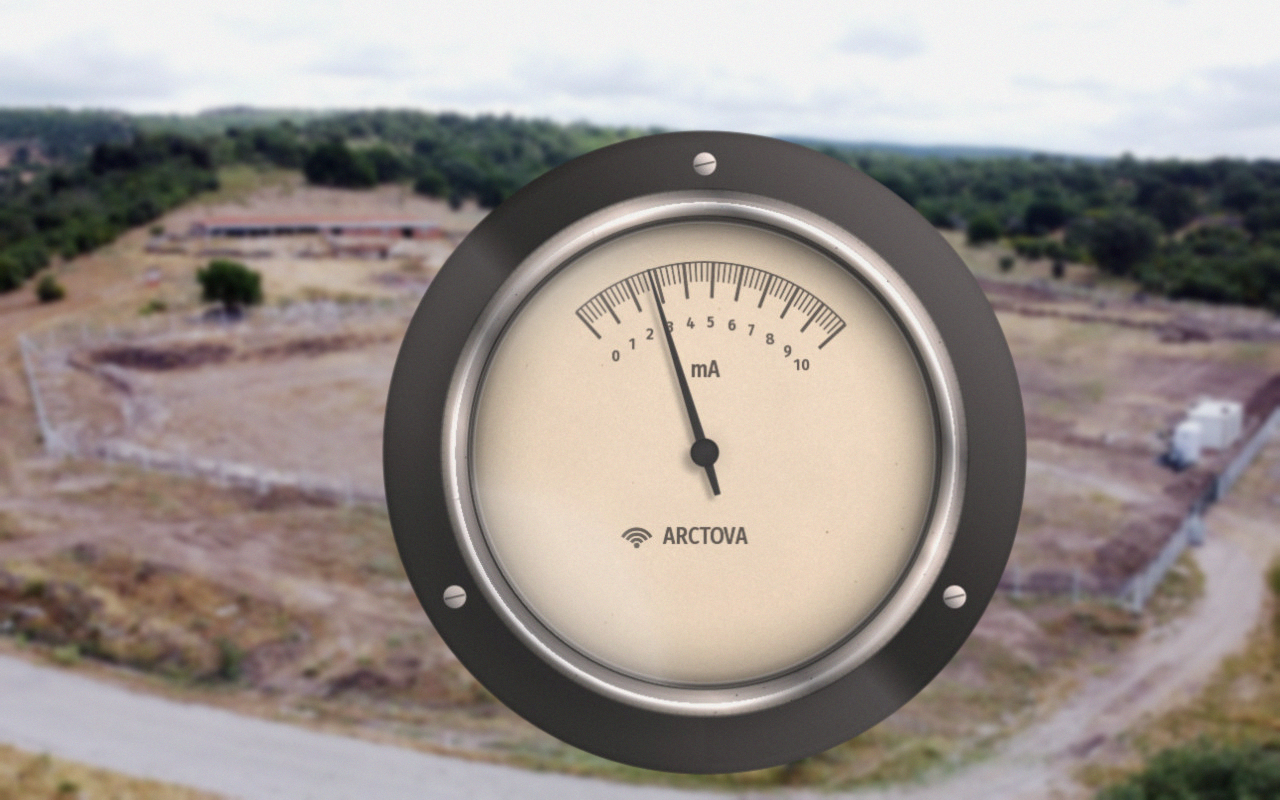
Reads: 2.8mA
